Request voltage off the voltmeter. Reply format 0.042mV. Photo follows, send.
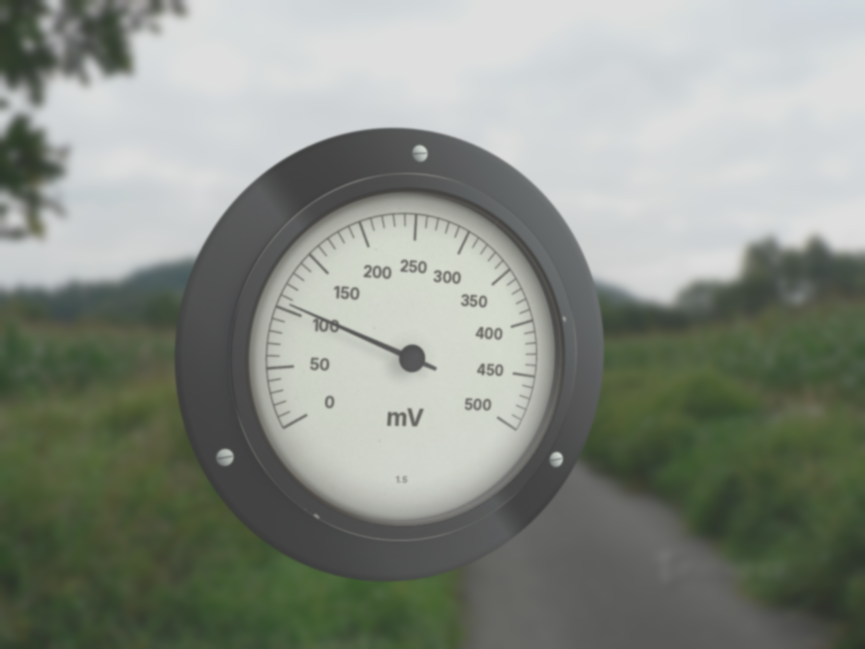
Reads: 105mV
